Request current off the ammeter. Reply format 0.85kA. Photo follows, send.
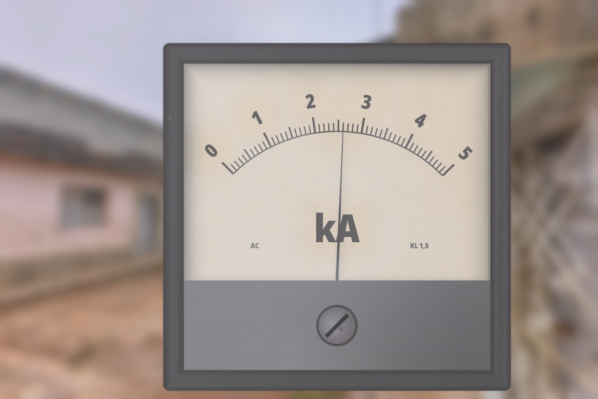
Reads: 2.6kA
